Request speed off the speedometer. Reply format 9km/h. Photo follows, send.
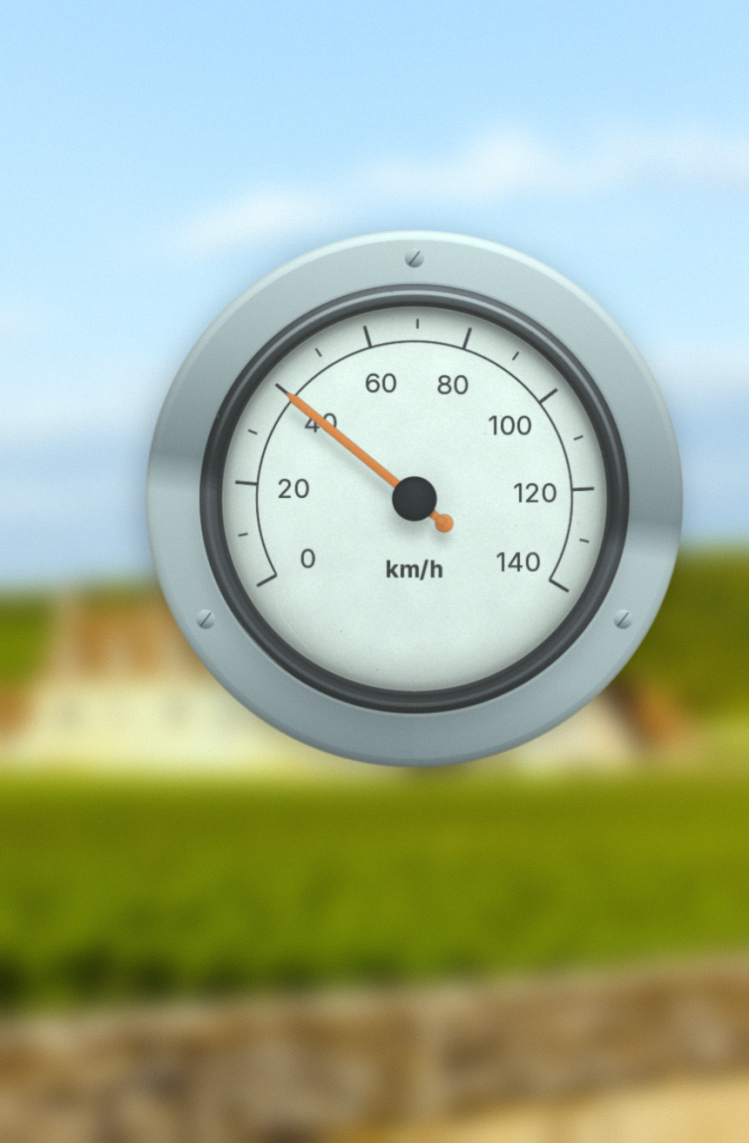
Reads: 40km/h
